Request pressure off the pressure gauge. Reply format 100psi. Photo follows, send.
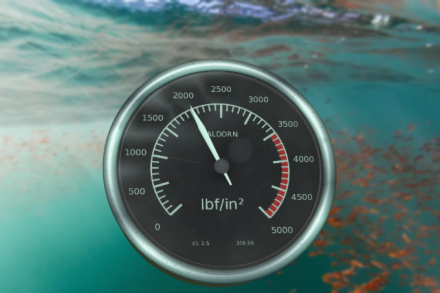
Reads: 2000psi
